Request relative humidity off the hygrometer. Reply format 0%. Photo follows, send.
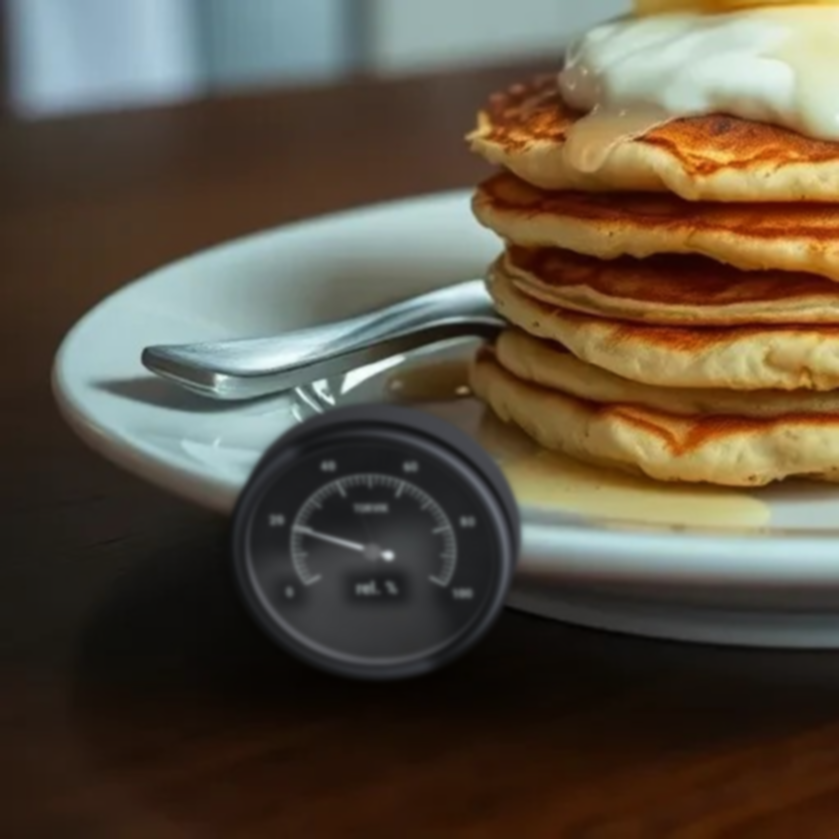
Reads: 20%
